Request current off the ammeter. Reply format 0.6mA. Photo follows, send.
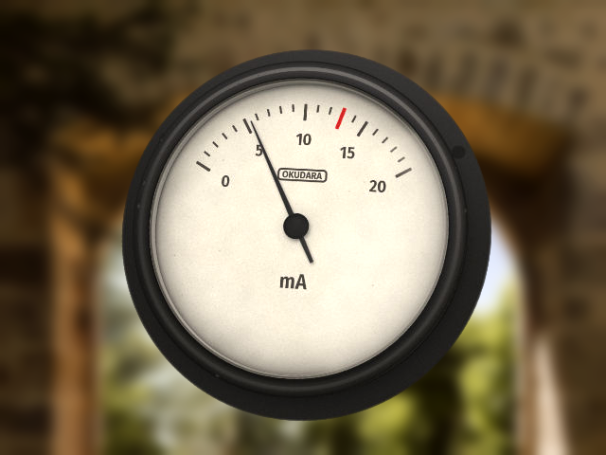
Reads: 5.5mA
